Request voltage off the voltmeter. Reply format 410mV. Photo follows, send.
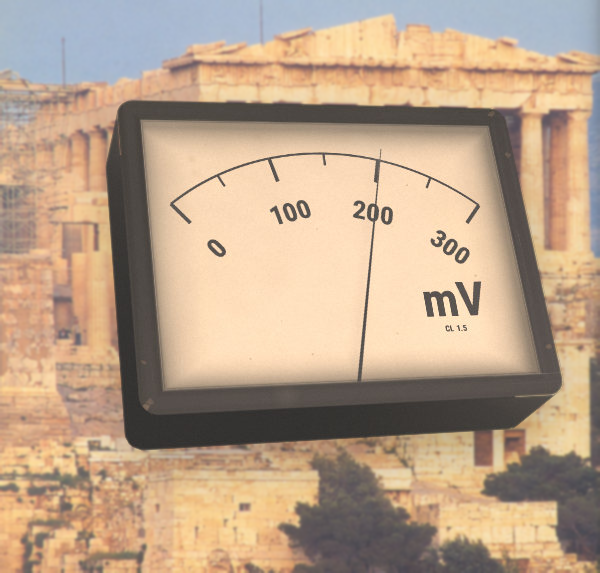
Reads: 200mV
